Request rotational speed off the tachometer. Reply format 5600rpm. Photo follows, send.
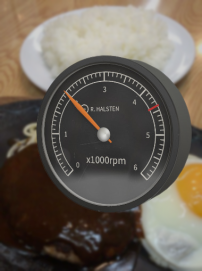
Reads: 2000rpm
